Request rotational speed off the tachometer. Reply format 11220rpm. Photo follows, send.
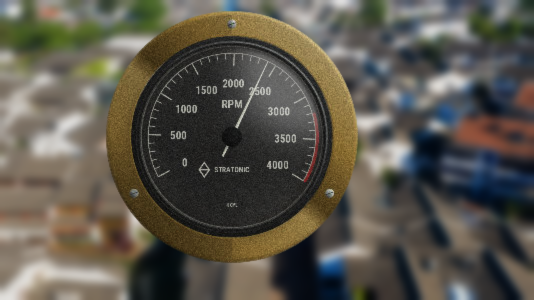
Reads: 2400rpm
